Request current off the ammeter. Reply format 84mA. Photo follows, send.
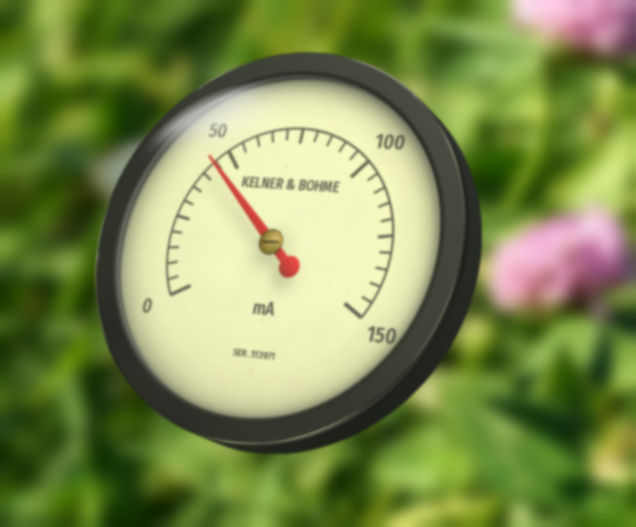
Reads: 45mA
